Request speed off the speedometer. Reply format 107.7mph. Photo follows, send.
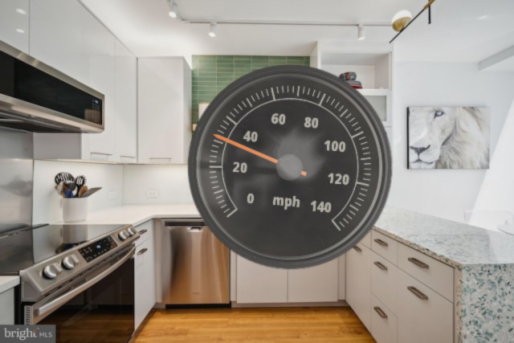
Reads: 32mph
